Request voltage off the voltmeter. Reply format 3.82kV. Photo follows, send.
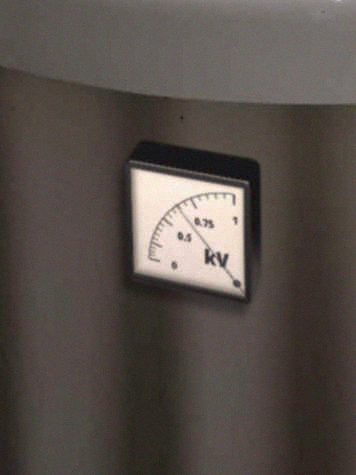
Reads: 0.65kV
